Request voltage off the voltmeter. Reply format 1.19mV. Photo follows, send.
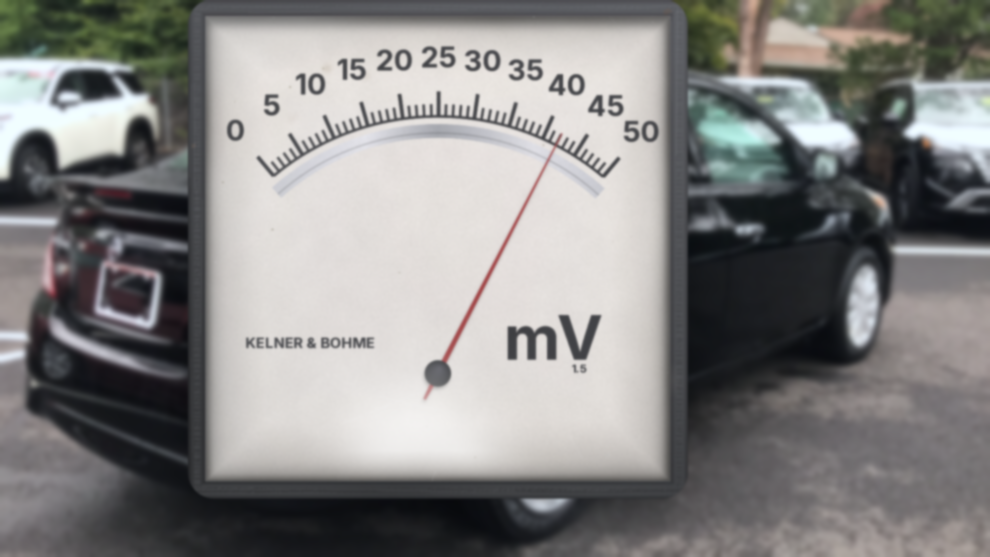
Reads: 42mV
